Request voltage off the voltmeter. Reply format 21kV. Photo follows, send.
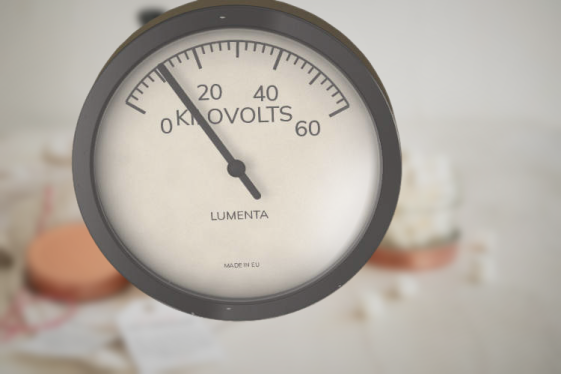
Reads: 12kV
